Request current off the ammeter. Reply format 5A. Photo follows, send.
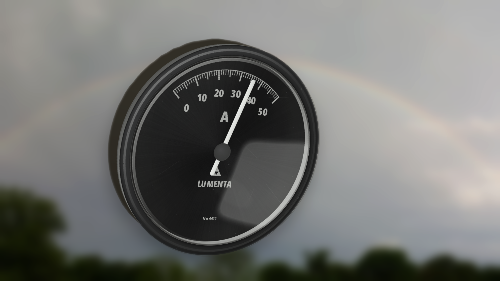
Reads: 35A
